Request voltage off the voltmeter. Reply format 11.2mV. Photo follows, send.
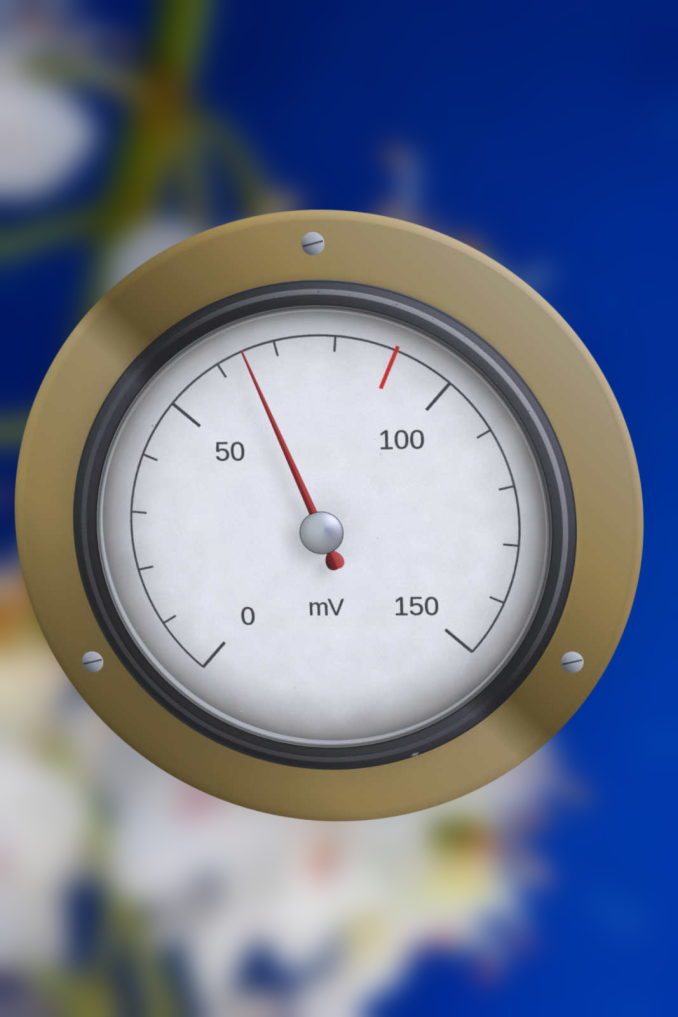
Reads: 65mV
